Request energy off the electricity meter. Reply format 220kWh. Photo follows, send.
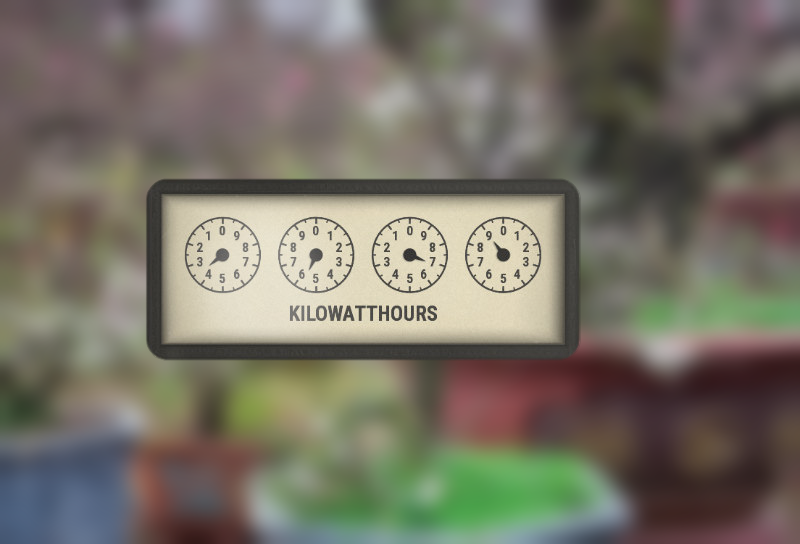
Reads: 3569kWh
